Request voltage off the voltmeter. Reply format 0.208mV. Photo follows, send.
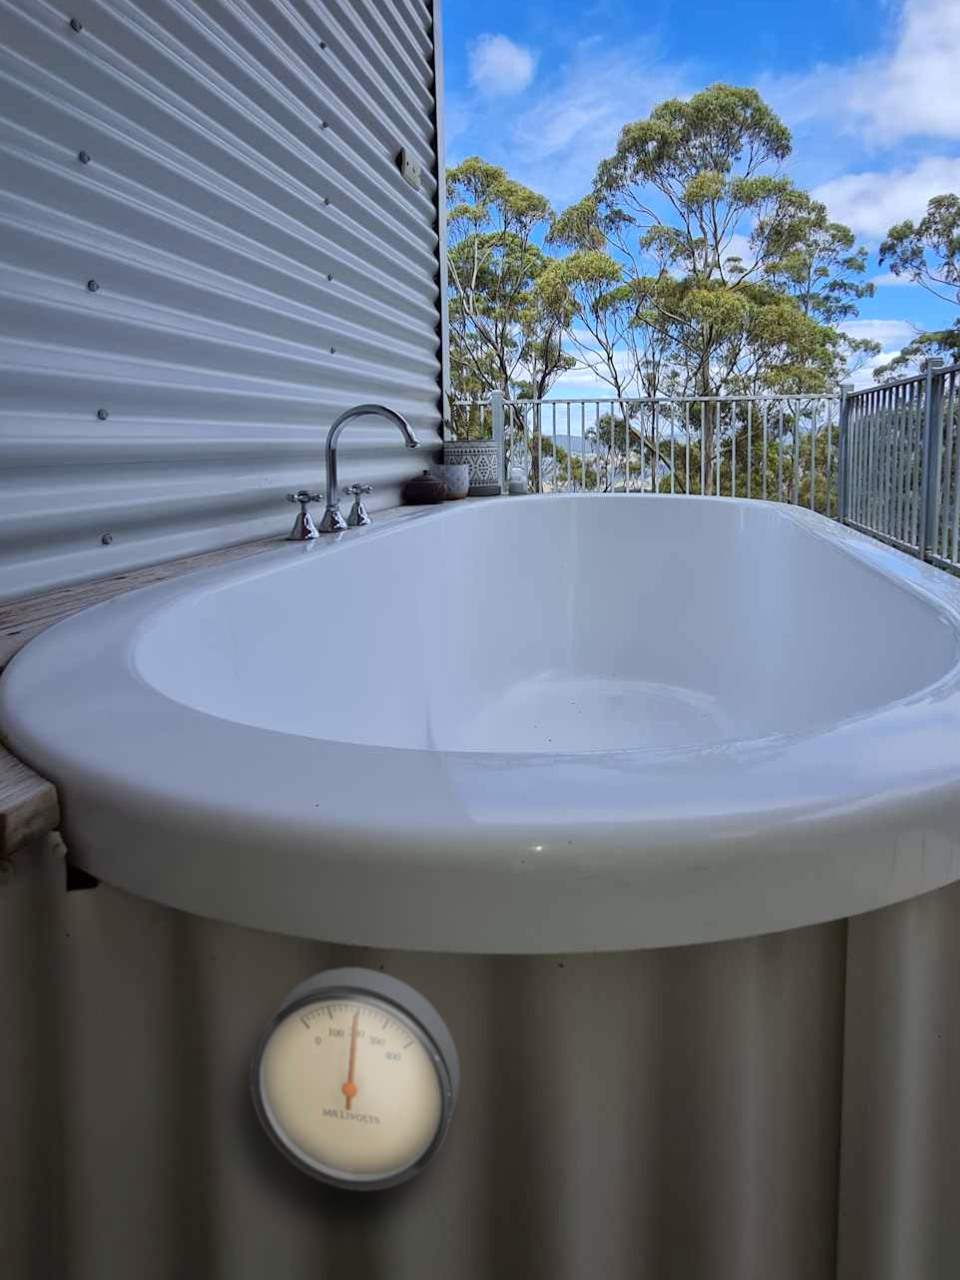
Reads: 200mV
